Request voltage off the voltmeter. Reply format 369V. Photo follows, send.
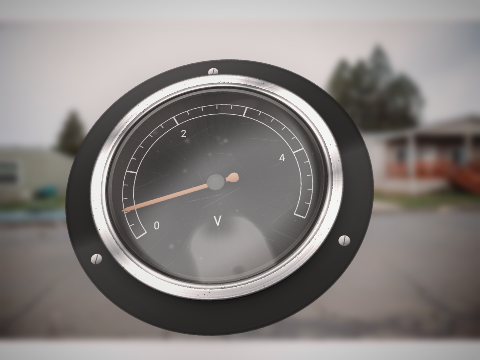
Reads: 0.4V
